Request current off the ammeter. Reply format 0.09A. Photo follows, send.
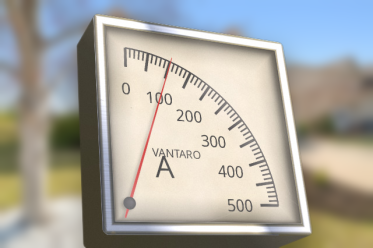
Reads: 100A
